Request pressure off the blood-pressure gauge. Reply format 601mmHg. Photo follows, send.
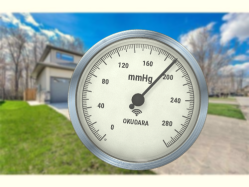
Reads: 190mmHg
